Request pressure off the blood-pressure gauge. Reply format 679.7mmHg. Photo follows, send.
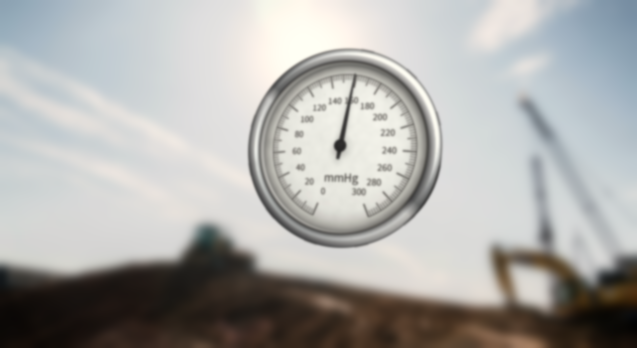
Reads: 160mmHg
